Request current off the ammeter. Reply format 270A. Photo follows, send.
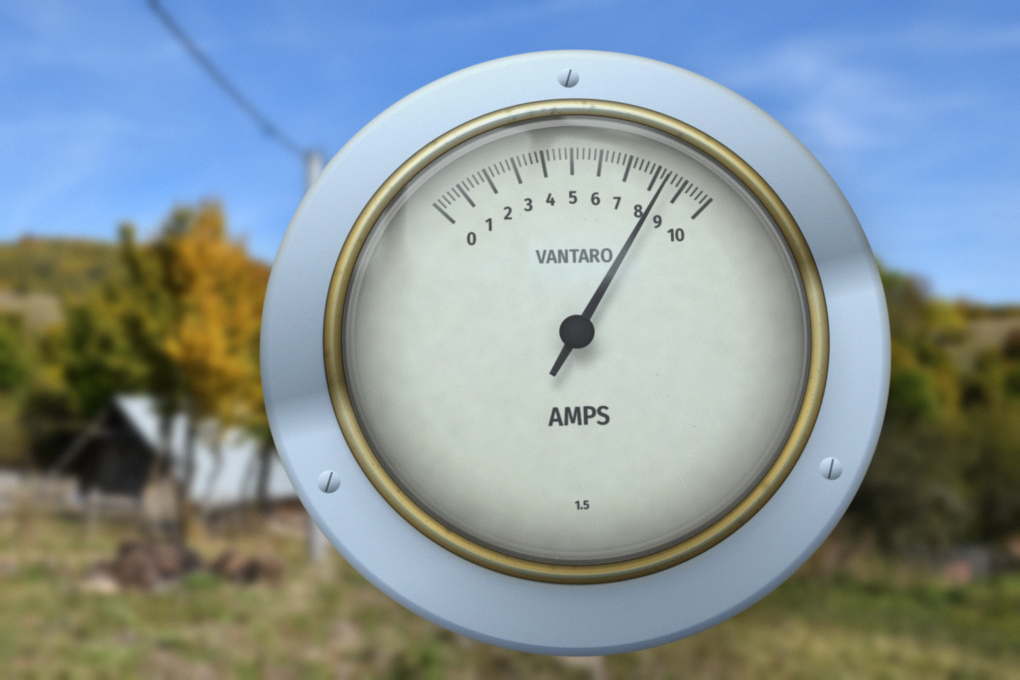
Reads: 8.4A
